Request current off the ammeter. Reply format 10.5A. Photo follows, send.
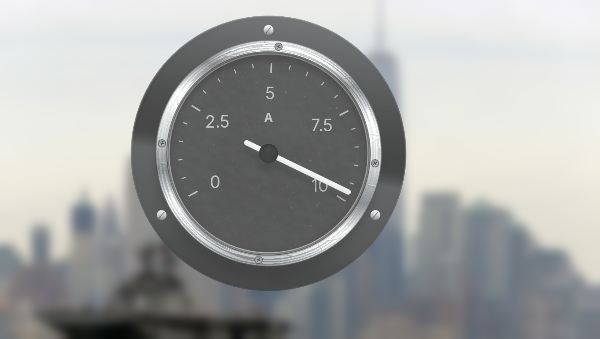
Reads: 9.75A
